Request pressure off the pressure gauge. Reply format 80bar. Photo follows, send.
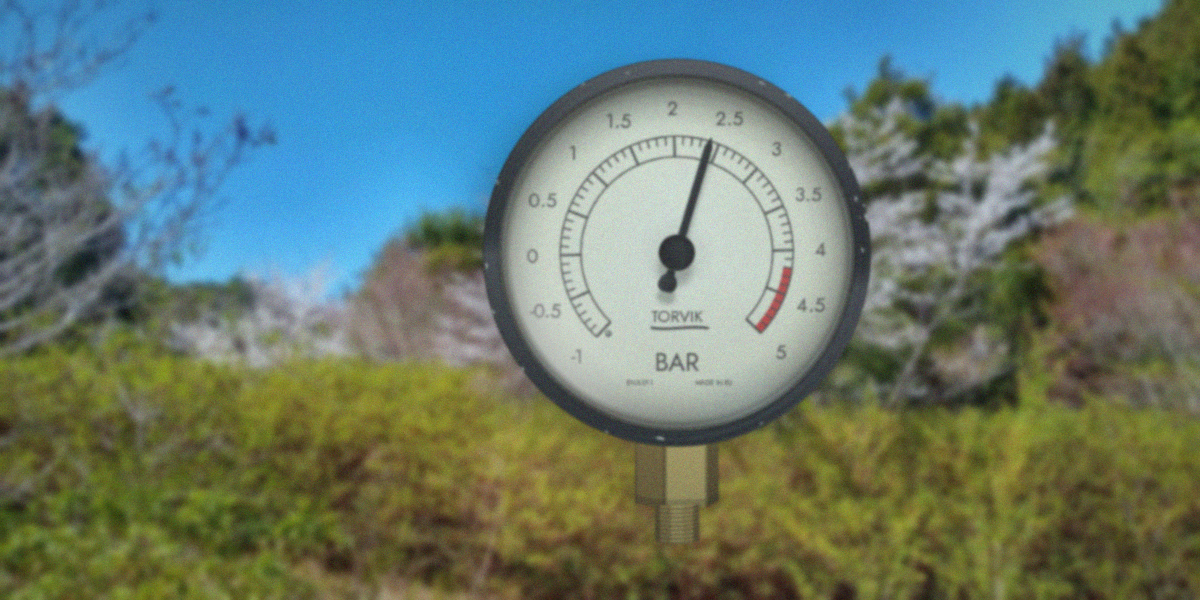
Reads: 2.4bar
